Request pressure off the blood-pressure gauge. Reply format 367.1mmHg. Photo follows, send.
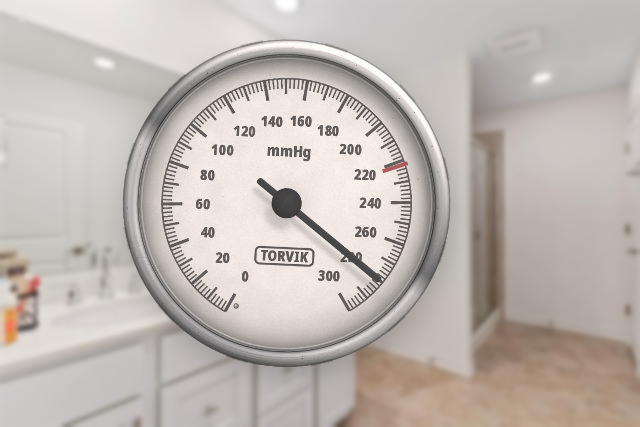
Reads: 280mmHg
